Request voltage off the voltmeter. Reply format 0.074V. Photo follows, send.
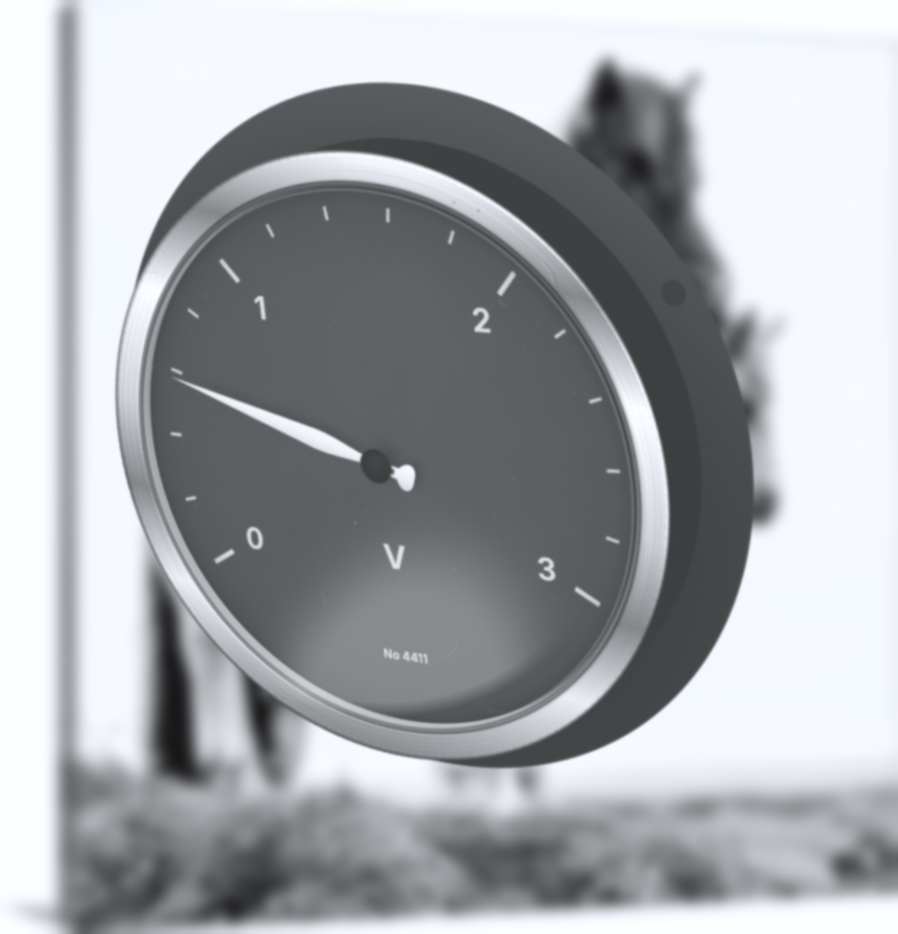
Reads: 0.6V
